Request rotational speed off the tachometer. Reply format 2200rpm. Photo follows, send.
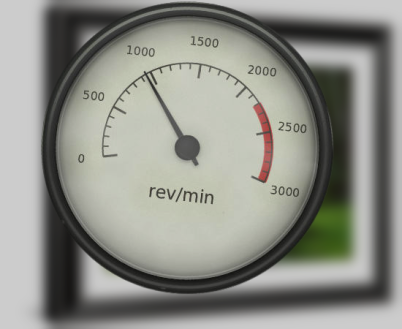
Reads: 950rpm
